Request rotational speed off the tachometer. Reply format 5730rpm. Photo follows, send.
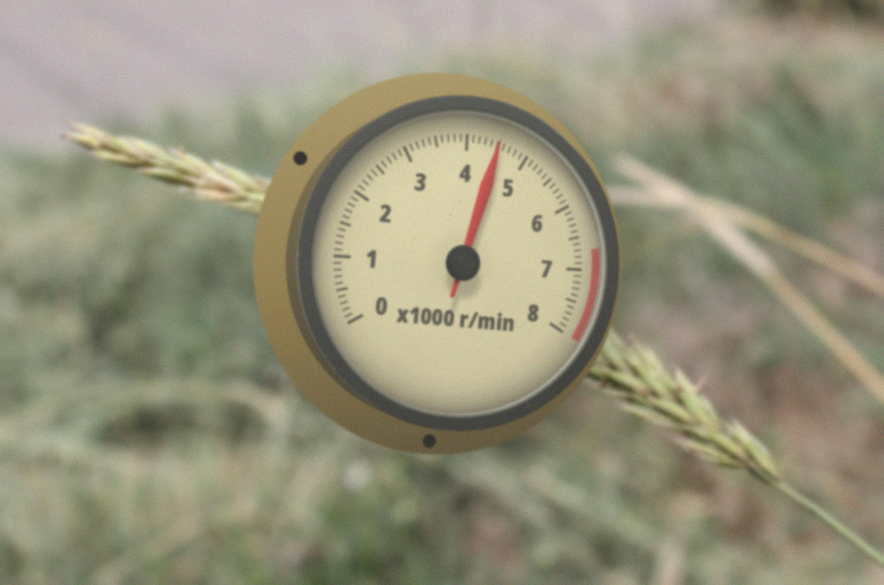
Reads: 4500rpm
